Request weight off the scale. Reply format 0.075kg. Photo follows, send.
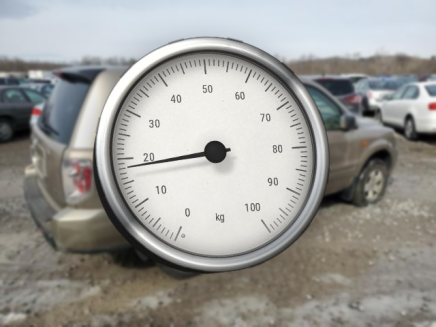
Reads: 18kg
